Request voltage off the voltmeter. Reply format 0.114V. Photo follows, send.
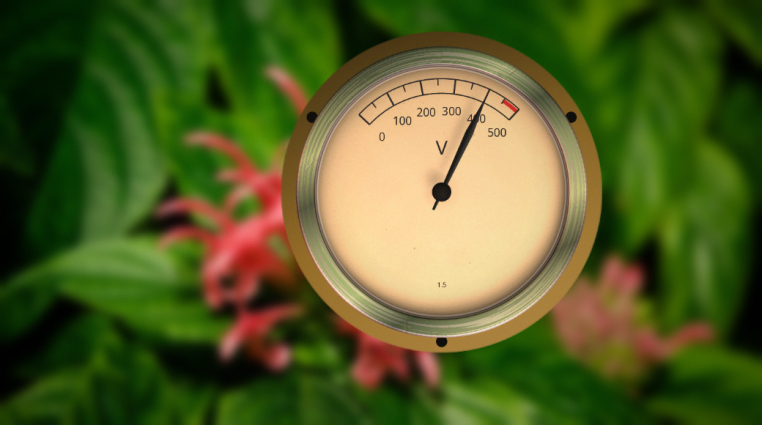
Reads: 400V
